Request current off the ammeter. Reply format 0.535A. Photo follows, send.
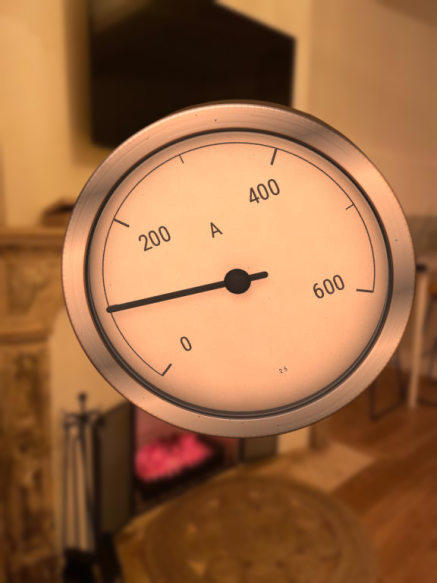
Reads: 100A
